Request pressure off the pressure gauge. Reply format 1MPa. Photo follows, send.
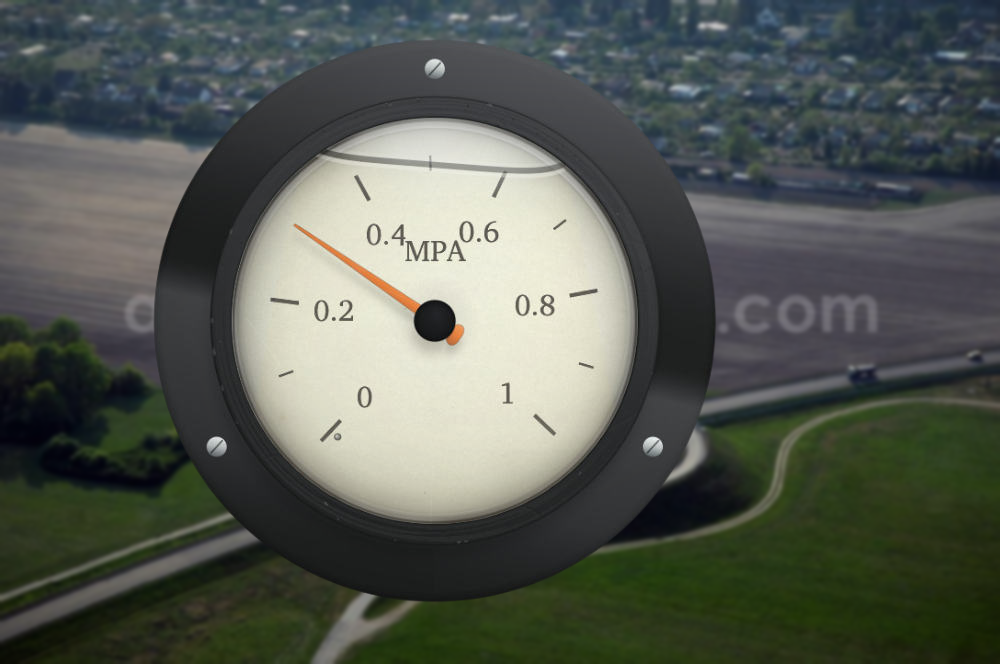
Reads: 0.3MPa
